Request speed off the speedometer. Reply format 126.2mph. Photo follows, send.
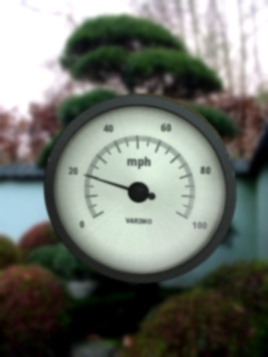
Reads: 20mph
